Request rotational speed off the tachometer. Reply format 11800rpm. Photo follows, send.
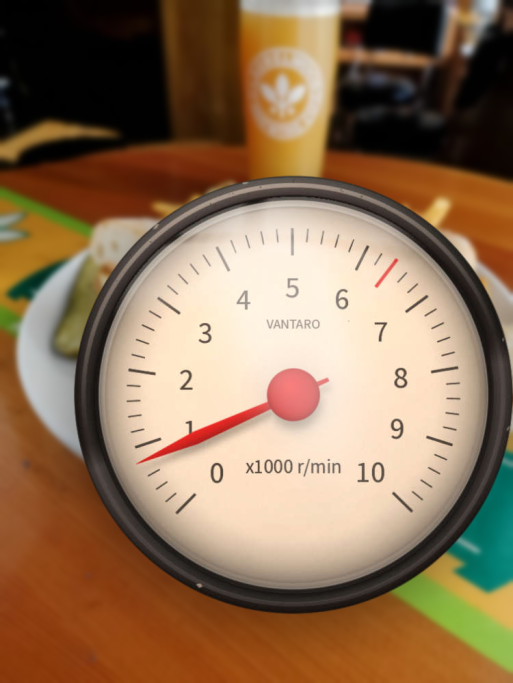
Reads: 800rpm
